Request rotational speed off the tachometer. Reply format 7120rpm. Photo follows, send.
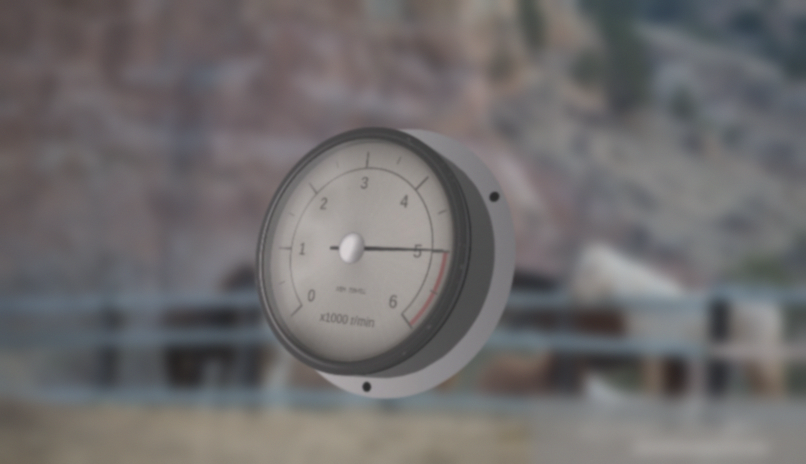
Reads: 5000rpm
